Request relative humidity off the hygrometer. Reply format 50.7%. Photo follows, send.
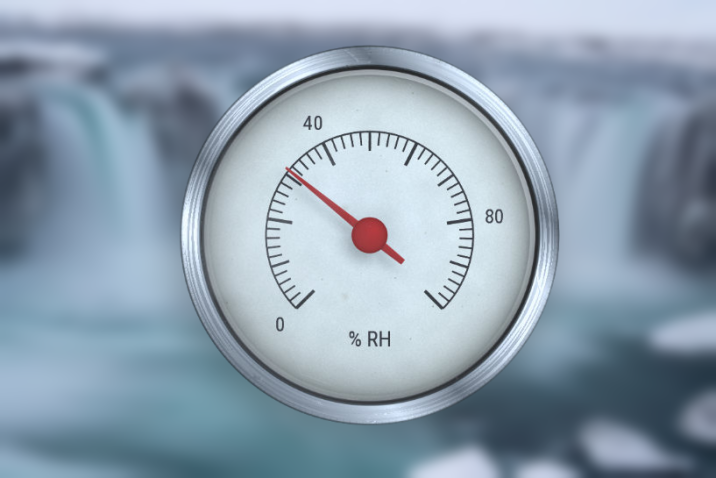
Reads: 31%
